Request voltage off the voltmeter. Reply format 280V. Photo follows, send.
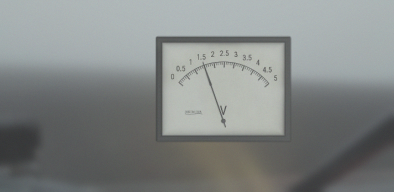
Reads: 1.5V
